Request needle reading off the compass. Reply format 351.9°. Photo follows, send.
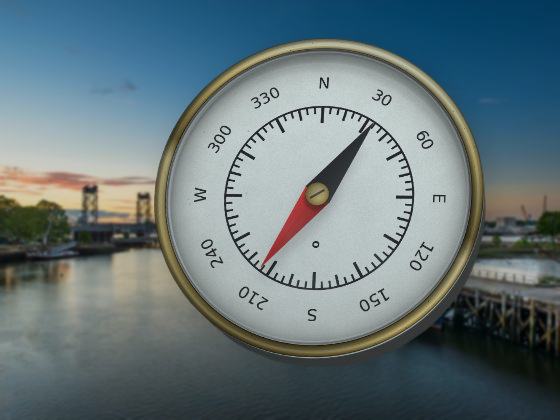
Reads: 215°
